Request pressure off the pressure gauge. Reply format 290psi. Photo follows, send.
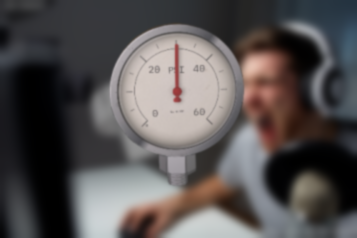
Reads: 30psi
